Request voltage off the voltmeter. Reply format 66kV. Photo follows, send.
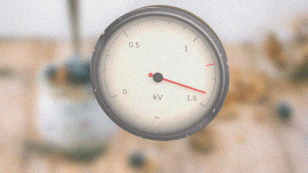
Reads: 1.4kV
